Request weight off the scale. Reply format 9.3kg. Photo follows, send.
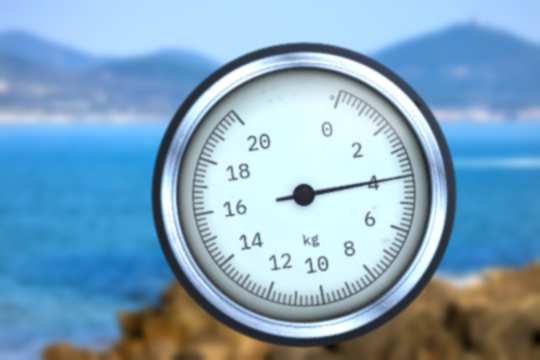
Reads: 4kg
